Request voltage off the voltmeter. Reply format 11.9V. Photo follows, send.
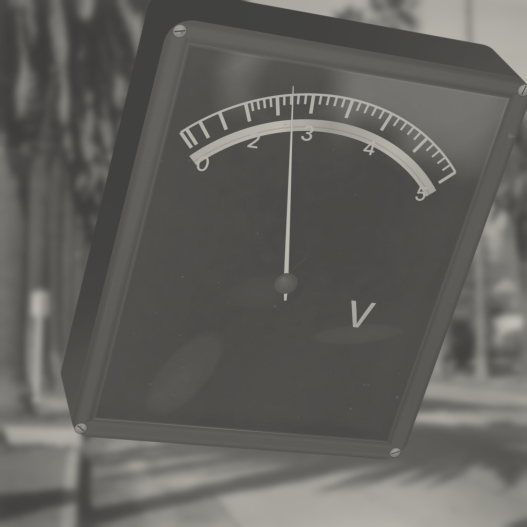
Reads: 2.7V
